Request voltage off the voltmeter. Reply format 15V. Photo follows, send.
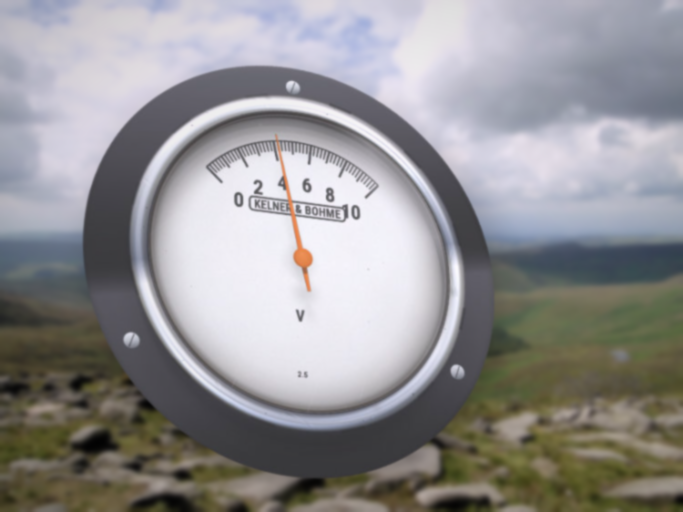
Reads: 4V
